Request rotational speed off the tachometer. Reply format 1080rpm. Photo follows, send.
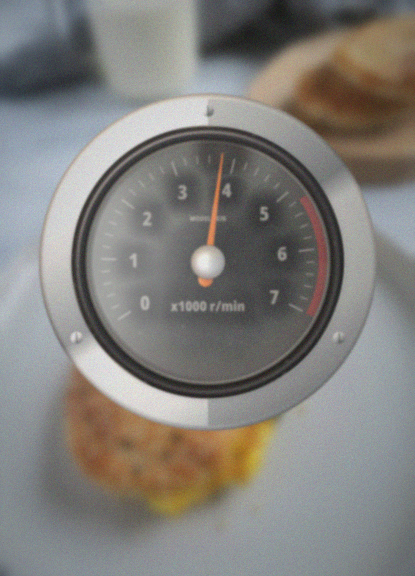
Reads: 3800rpm
